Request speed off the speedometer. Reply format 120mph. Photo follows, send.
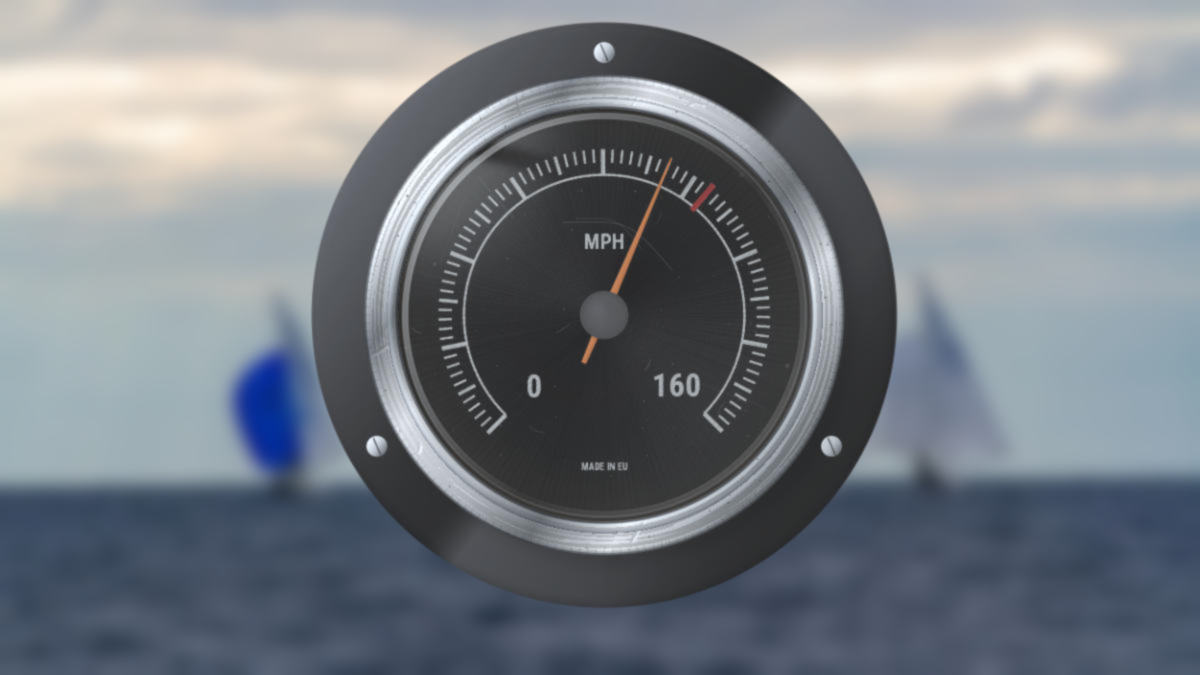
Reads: 94mph
